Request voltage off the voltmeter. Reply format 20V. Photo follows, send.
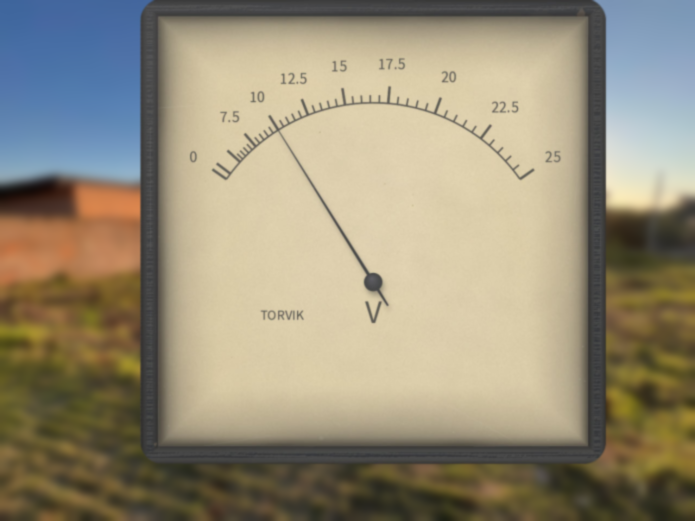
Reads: 10V
